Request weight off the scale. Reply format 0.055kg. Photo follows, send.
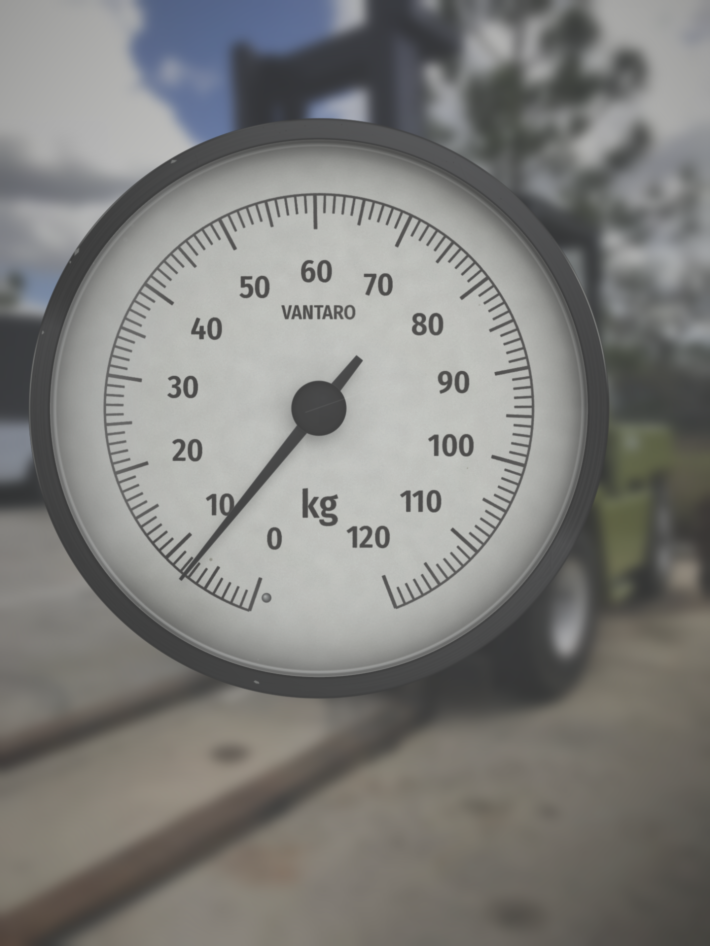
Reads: 7.5kg
